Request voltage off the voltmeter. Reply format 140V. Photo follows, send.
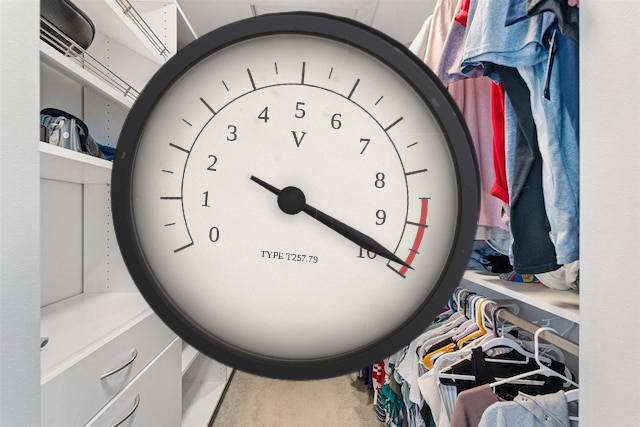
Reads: 9.75V
